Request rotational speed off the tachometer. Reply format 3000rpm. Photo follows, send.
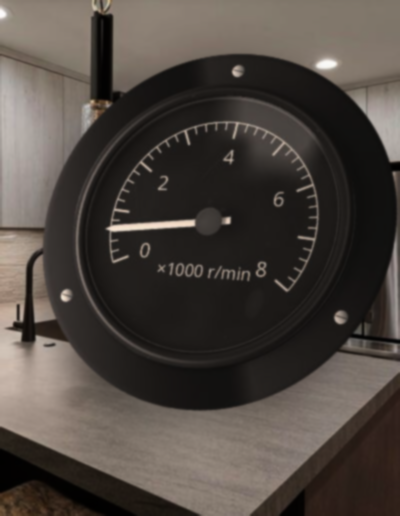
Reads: 600rpm
